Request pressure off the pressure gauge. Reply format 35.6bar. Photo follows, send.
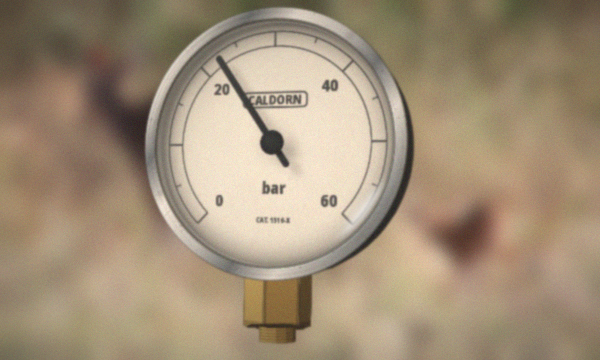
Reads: 22.5bar
